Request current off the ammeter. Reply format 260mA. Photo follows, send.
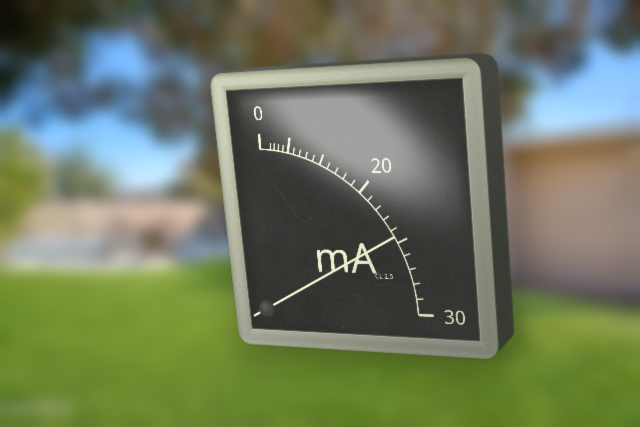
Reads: 24.5mA
